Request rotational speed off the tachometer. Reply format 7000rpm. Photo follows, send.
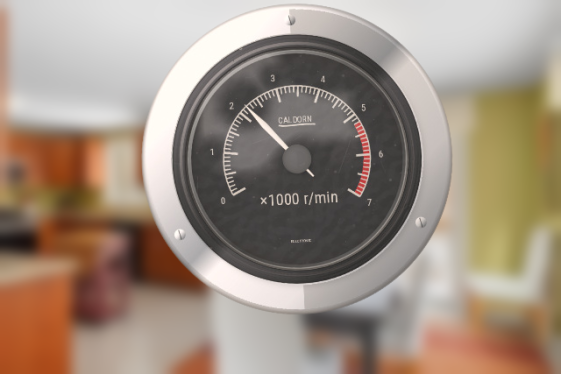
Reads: 2200rpm
